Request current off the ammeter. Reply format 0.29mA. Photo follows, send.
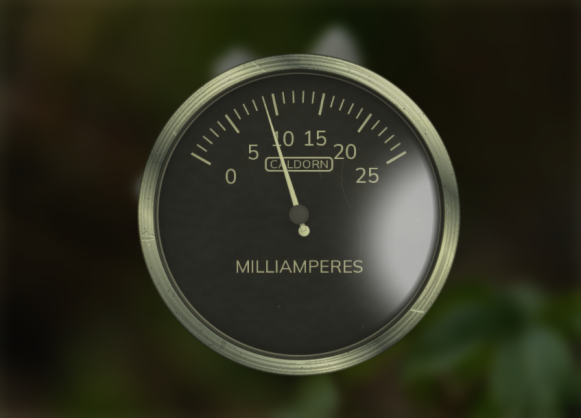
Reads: 9mA
